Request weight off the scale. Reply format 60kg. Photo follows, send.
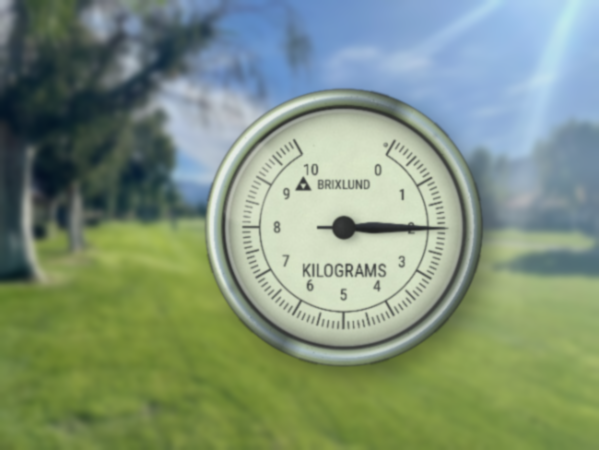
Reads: 2kg
